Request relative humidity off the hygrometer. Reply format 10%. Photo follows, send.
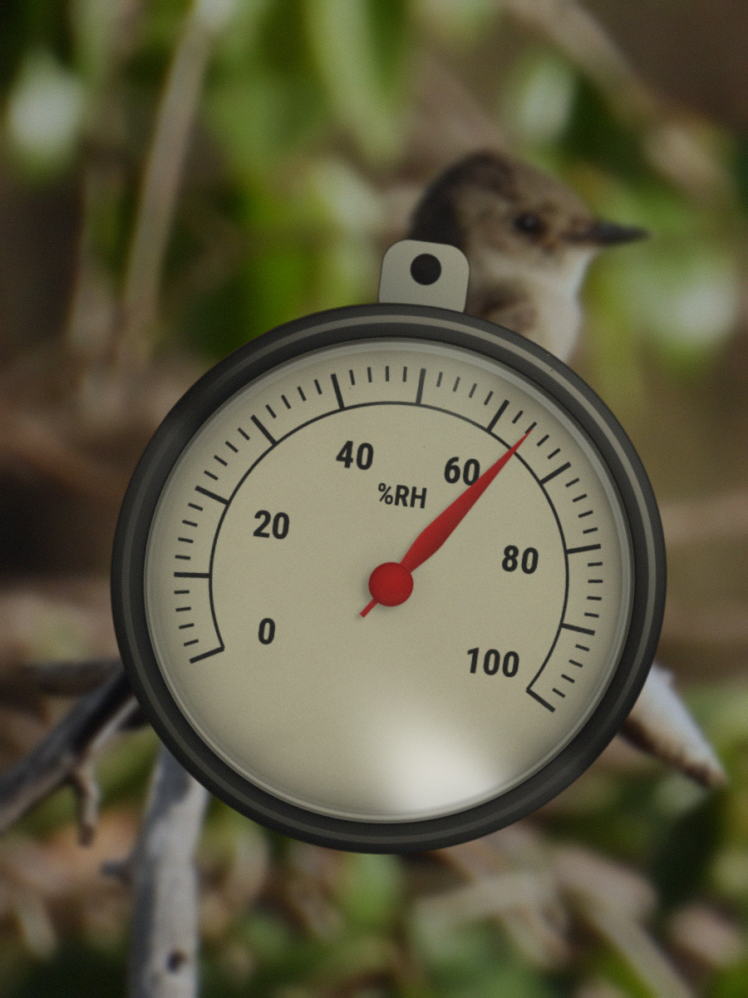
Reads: 64%
